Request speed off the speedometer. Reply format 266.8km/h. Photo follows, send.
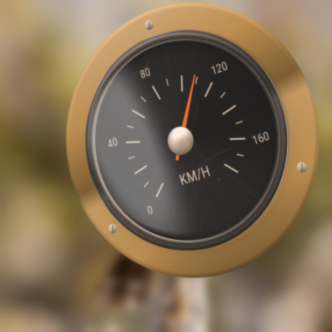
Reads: 110km/h
